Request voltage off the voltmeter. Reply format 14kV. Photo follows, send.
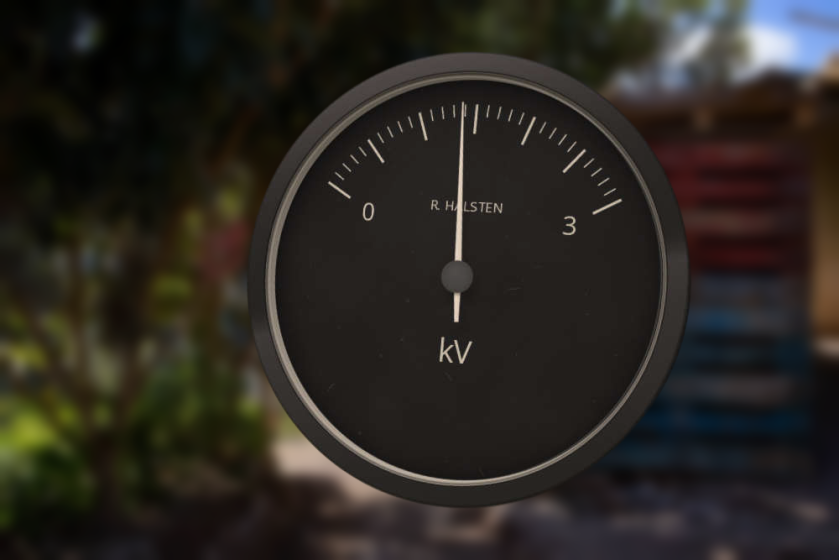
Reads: 1.4kV
